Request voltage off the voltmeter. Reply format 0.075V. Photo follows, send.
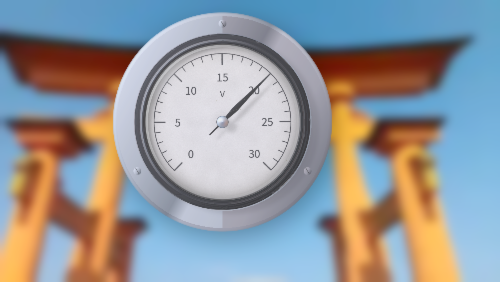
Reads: 20V
